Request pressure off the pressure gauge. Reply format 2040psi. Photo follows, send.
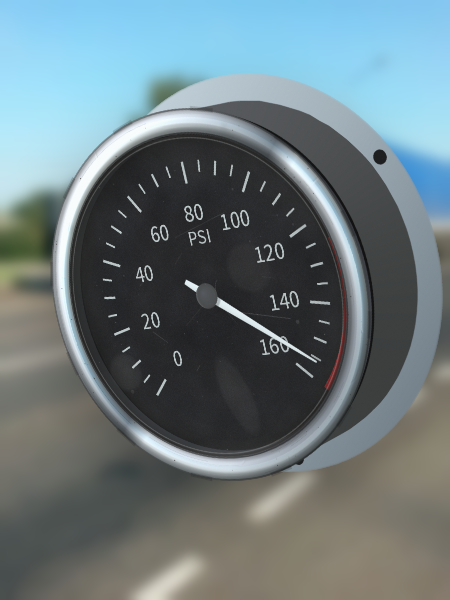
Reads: 155psi
